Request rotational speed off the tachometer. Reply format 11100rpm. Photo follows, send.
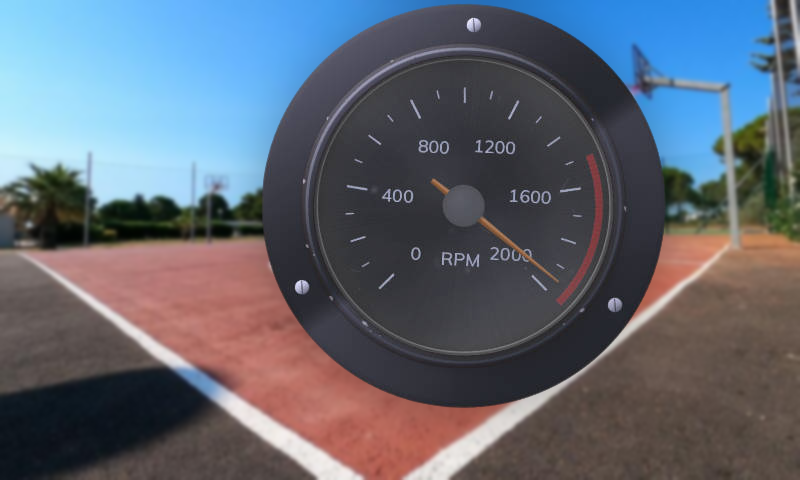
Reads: 1950rpm
